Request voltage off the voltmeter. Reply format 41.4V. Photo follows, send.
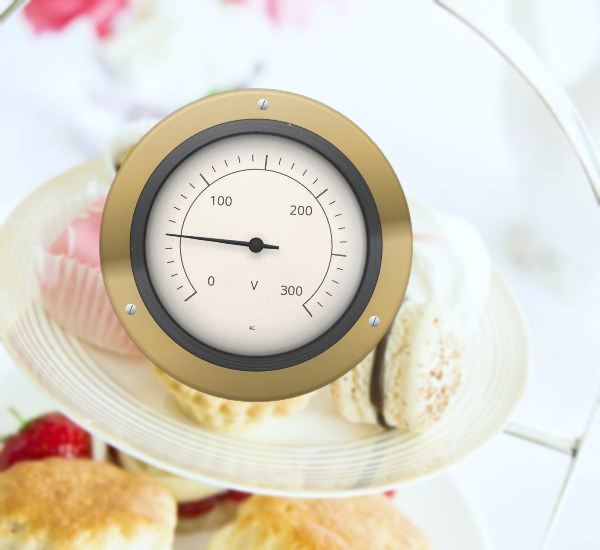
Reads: 50V
